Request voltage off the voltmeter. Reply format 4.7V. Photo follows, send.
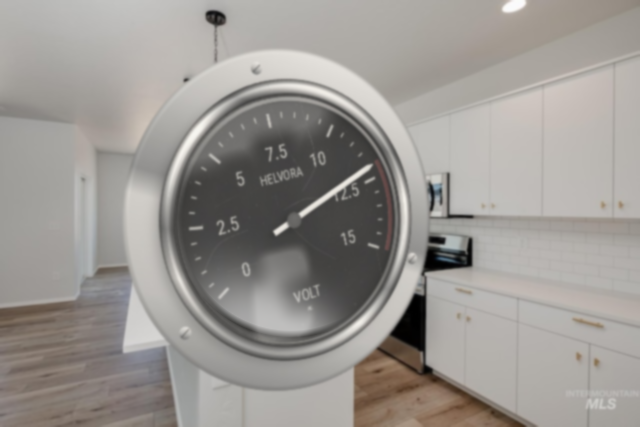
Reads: 12V
